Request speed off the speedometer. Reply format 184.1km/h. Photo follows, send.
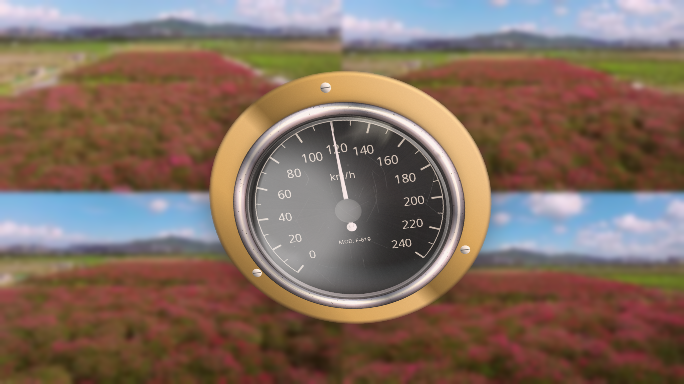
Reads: 120km/h
